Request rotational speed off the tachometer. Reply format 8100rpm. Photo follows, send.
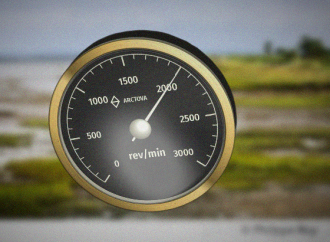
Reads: 2000rpm
